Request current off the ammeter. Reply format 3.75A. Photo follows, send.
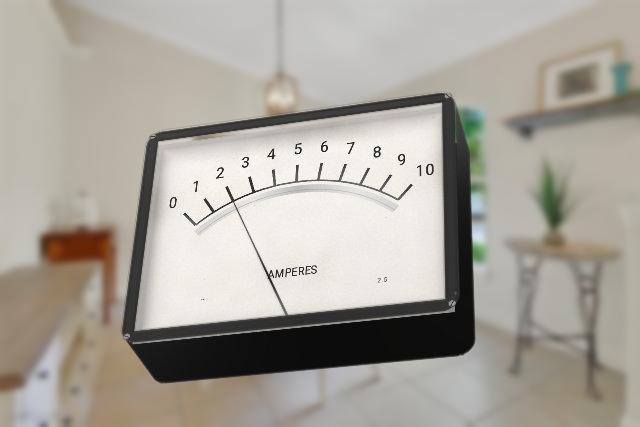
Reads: 2A
